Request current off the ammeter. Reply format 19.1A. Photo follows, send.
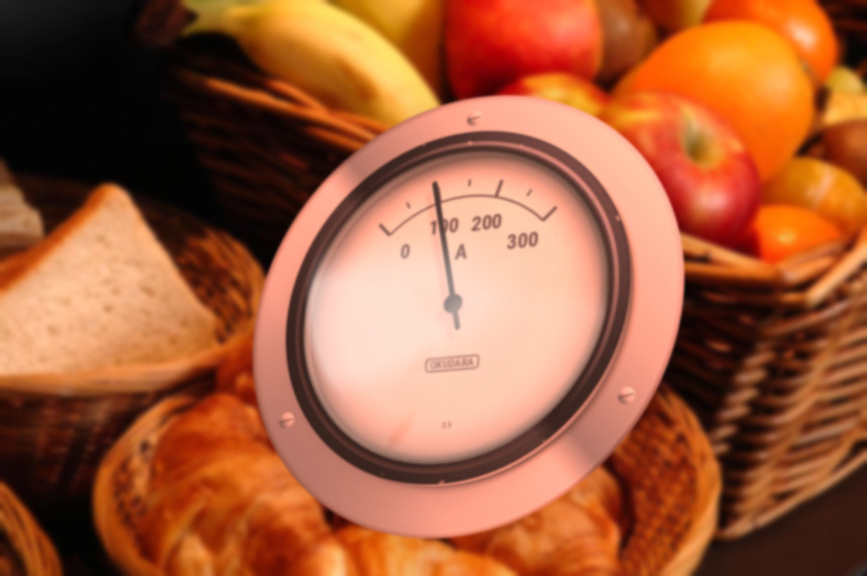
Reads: 100A
